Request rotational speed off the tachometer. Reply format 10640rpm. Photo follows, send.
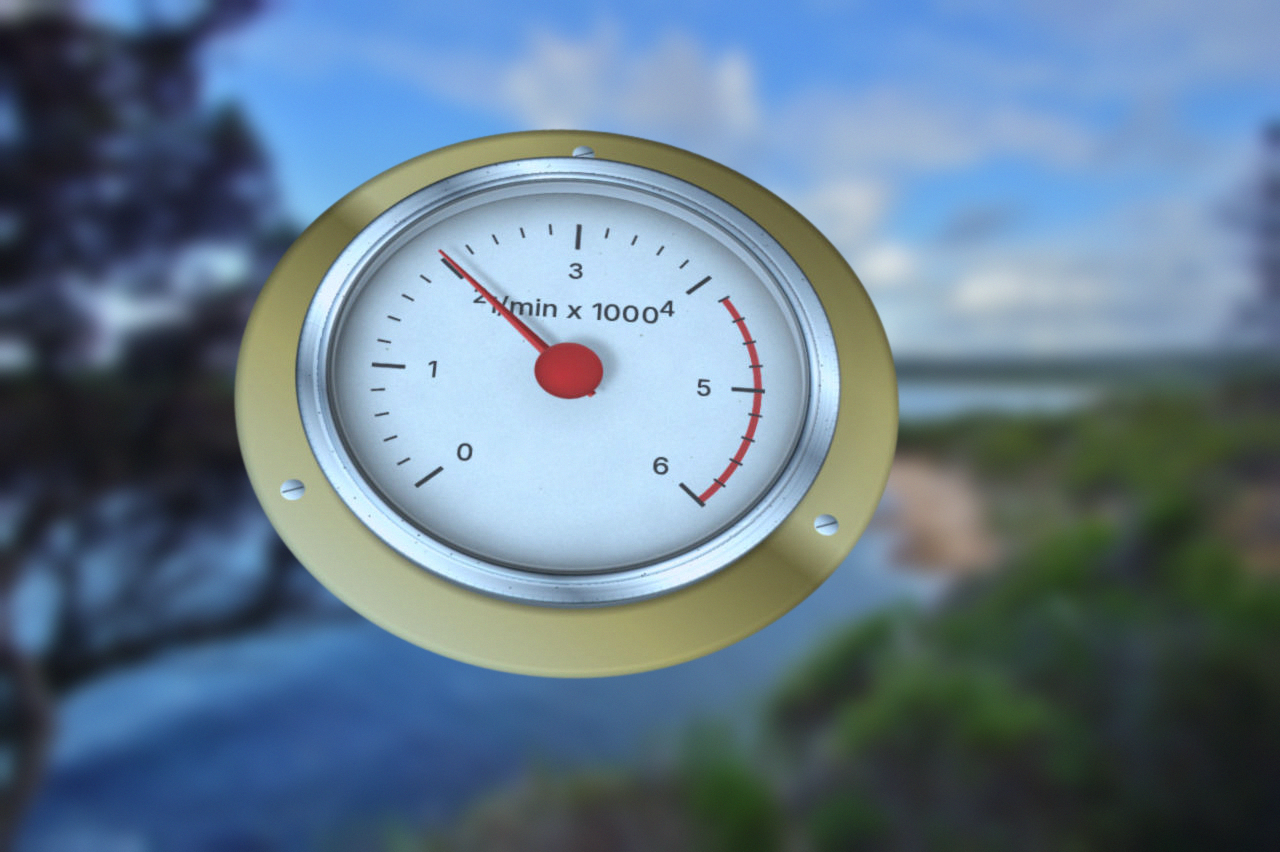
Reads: 2000rpm
